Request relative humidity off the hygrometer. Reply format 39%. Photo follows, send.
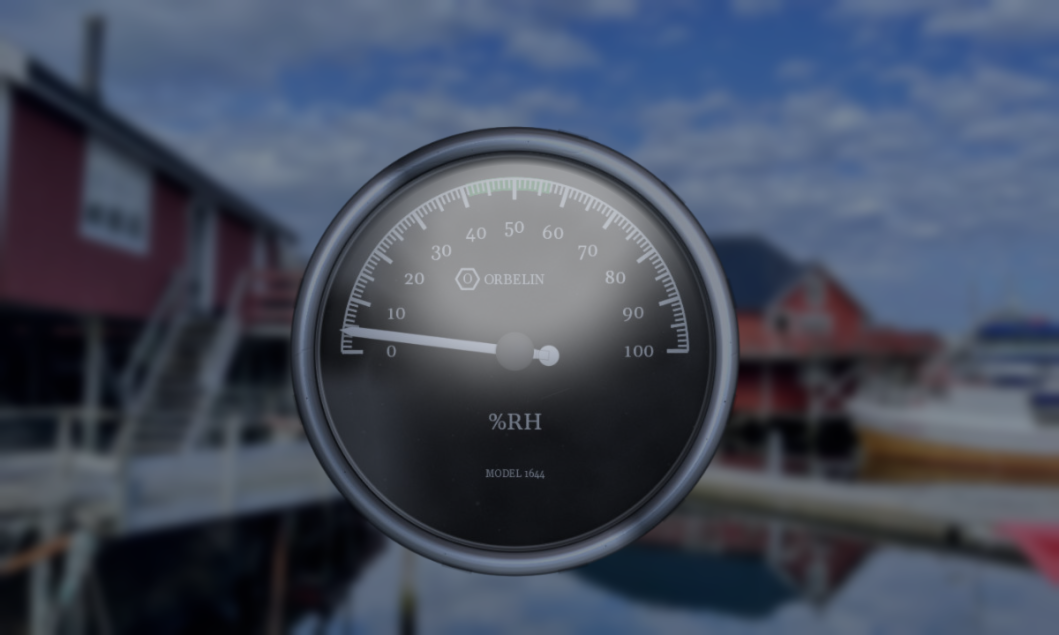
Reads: 4%
